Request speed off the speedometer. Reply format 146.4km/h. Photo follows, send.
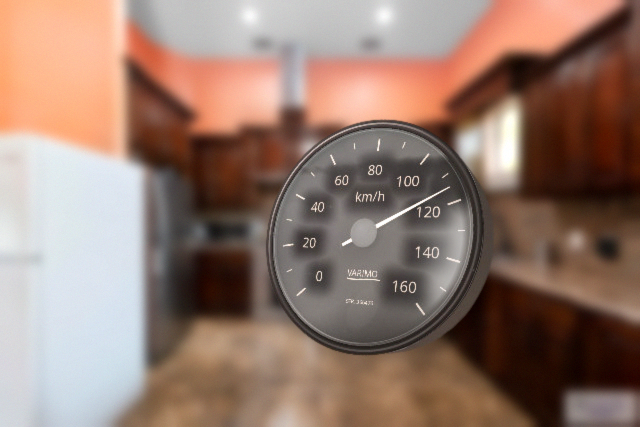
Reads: 115km/h
